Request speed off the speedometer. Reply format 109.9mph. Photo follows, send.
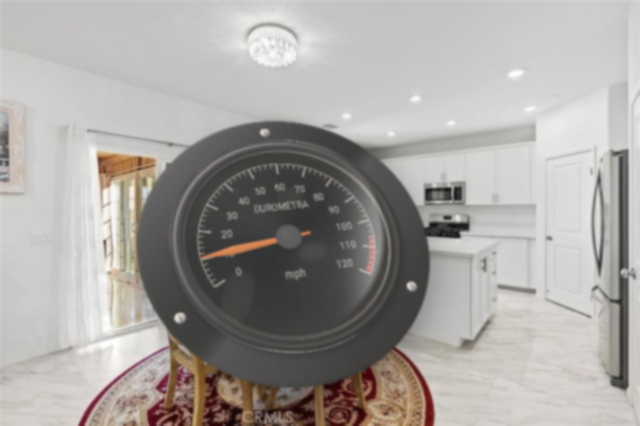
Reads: 10mph
